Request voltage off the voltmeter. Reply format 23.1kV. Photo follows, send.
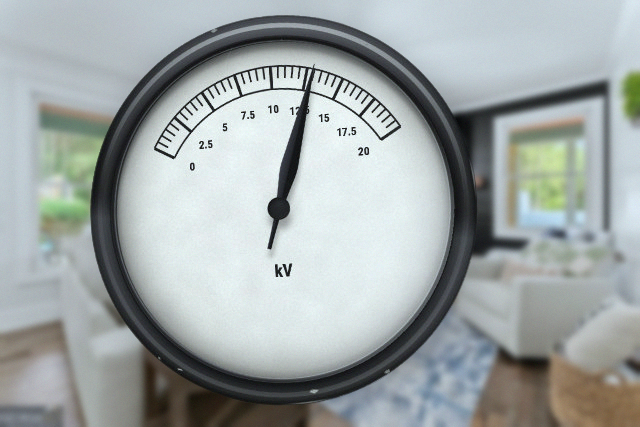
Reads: 13kV
